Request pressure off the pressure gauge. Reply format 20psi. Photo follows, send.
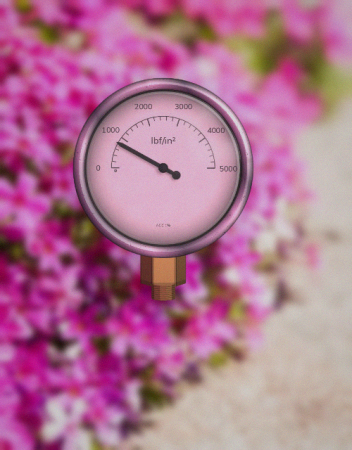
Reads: 800psi
